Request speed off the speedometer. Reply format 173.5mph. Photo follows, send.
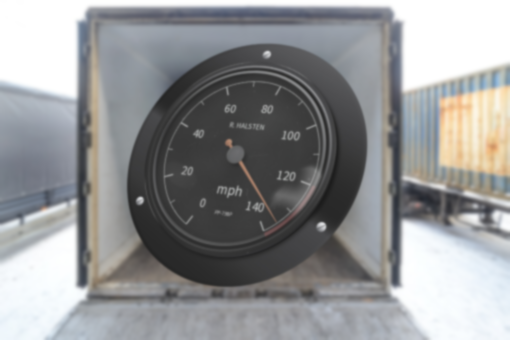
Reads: 135mph
